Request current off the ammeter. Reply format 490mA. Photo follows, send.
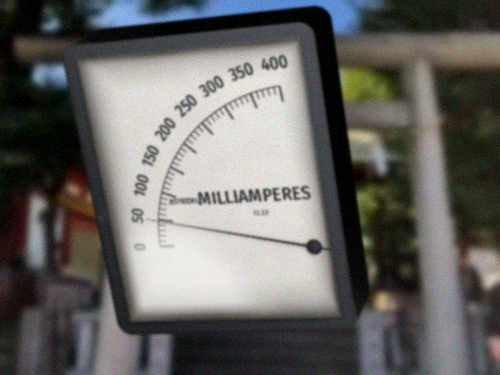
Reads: 50mA
